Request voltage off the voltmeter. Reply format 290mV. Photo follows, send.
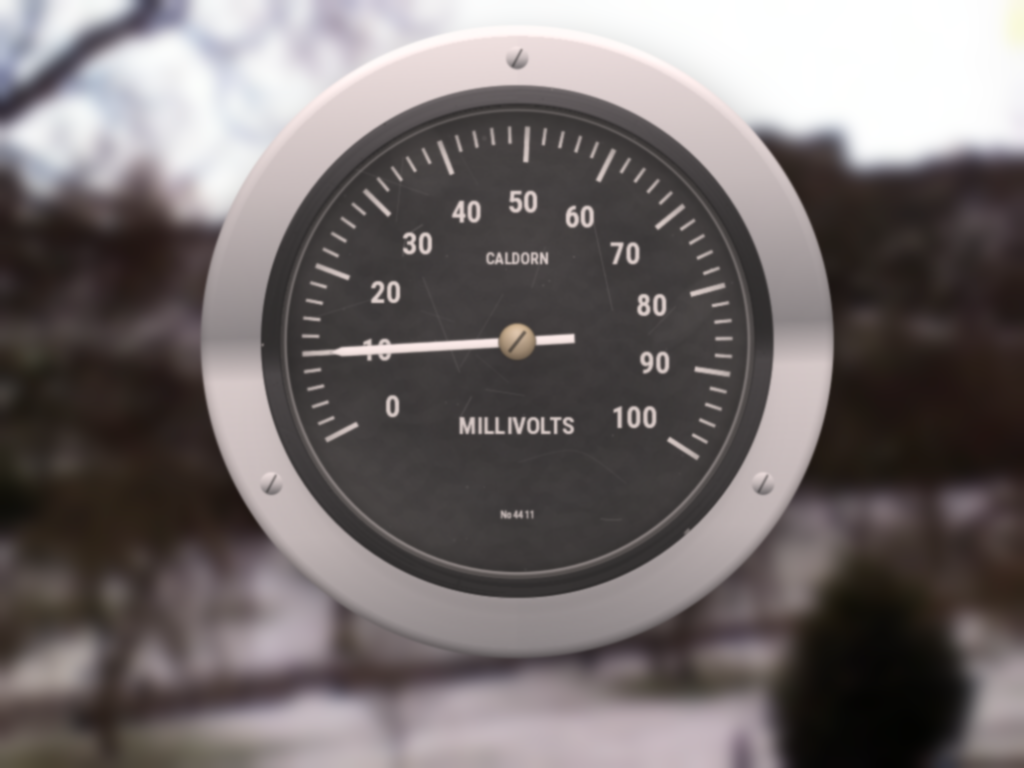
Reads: 10mV
